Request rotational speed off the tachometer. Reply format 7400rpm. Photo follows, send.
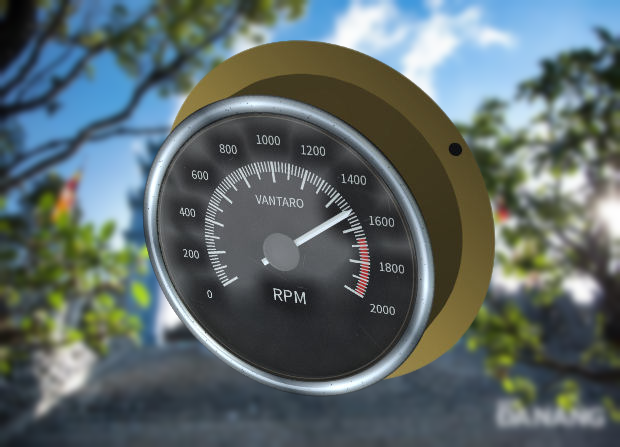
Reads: 1500rpm
